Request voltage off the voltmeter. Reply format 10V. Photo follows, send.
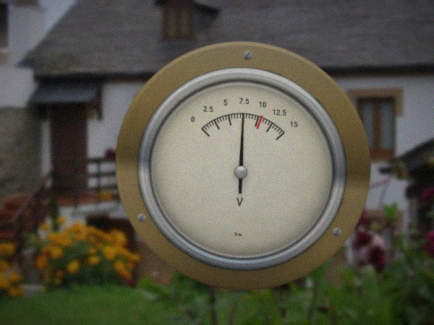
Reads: 7.5V
